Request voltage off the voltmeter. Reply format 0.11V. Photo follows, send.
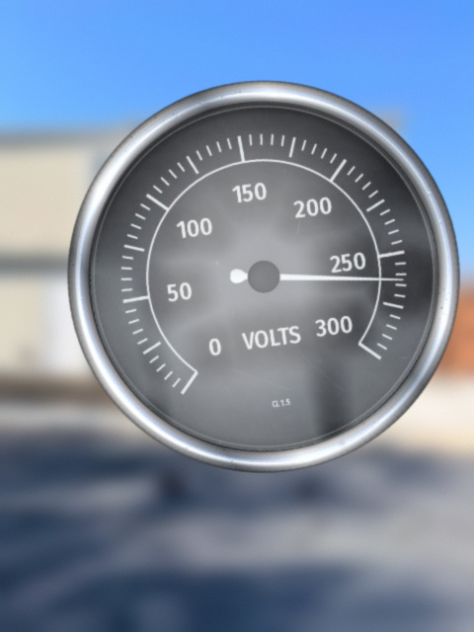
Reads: 262.5V
